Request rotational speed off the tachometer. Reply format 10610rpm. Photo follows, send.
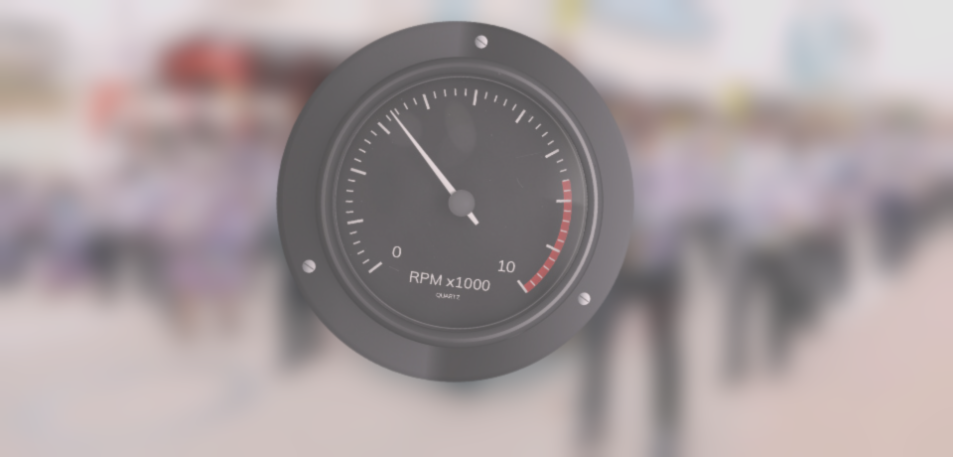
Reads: 3300rpm
